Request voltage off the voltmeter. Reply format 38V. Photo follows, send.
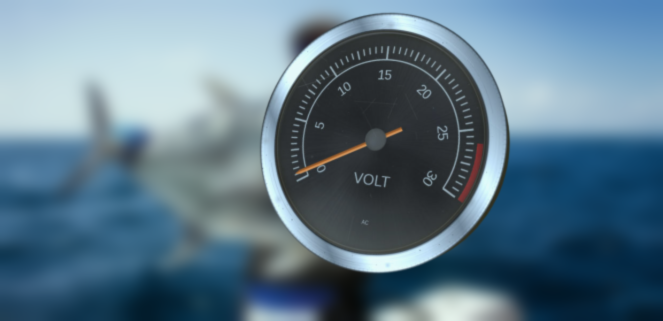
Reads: 0.5V
